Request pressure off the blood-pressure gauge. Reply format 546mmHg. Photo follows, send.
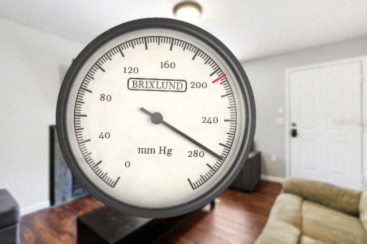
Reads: 270mmHg
